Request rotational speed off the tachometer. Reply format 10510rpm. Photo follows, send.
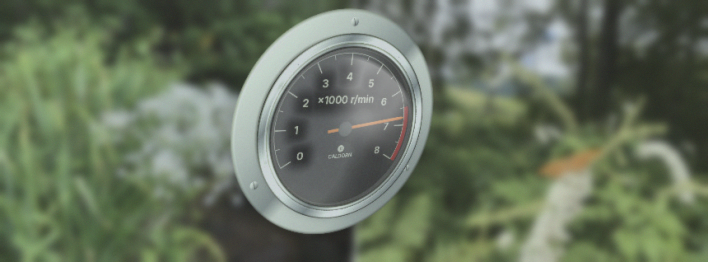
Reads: 6750rpm
